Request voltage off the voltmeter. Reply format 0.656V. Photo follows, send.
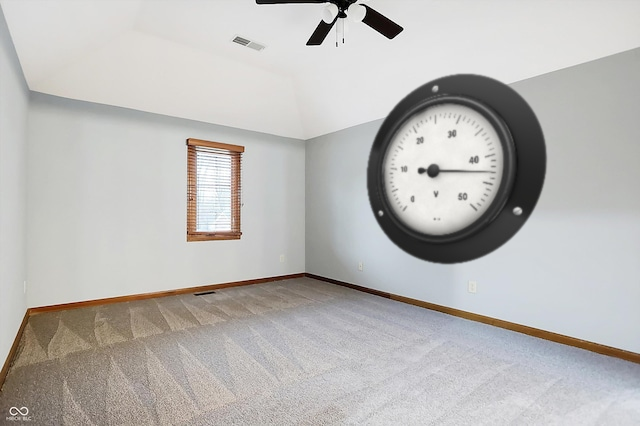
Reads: 43V
